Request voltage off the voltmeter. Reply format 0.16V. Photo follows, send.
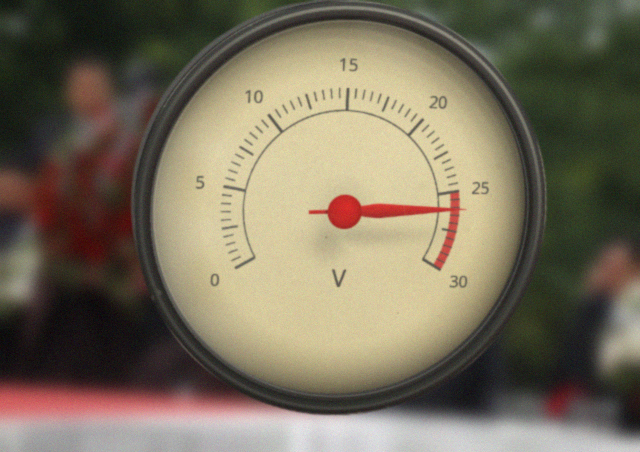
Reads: 26V
